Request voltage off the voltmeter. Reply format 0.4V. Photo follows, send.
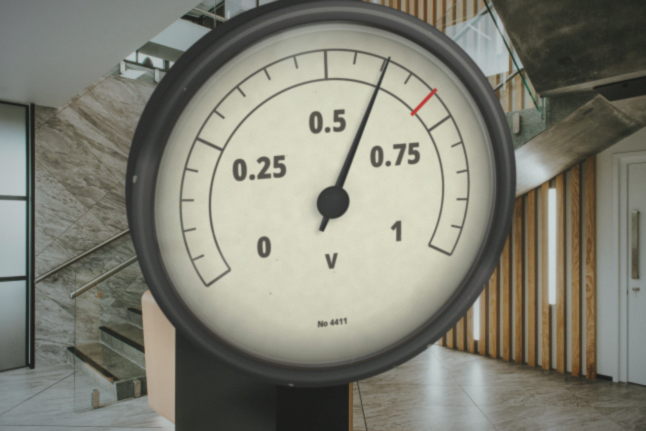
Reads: 0.6V
